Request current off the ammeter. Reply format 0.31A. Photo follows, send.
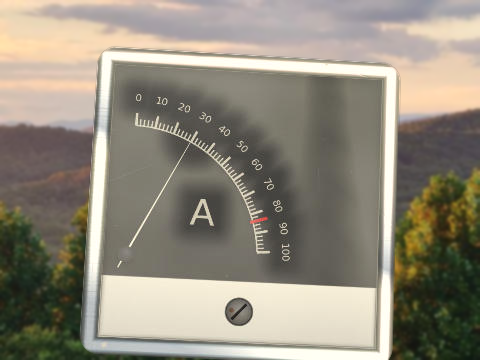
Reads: 30A
